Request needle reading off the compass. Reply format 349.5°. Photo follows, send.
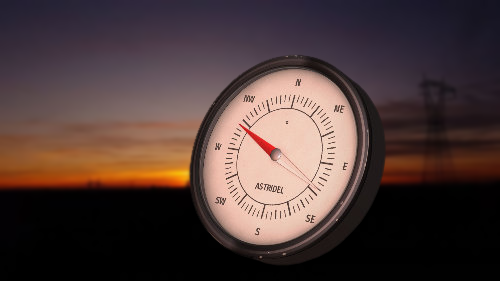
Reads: 295°
